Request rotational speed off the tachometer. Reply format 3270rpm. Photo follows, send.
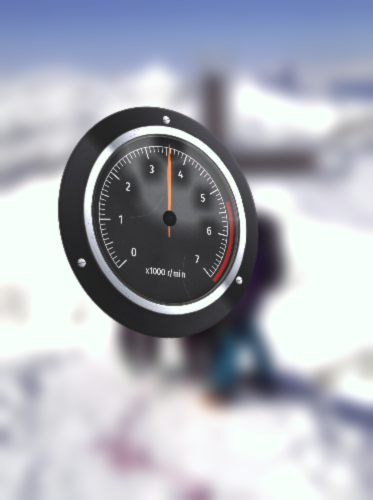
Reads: 3500rpm
